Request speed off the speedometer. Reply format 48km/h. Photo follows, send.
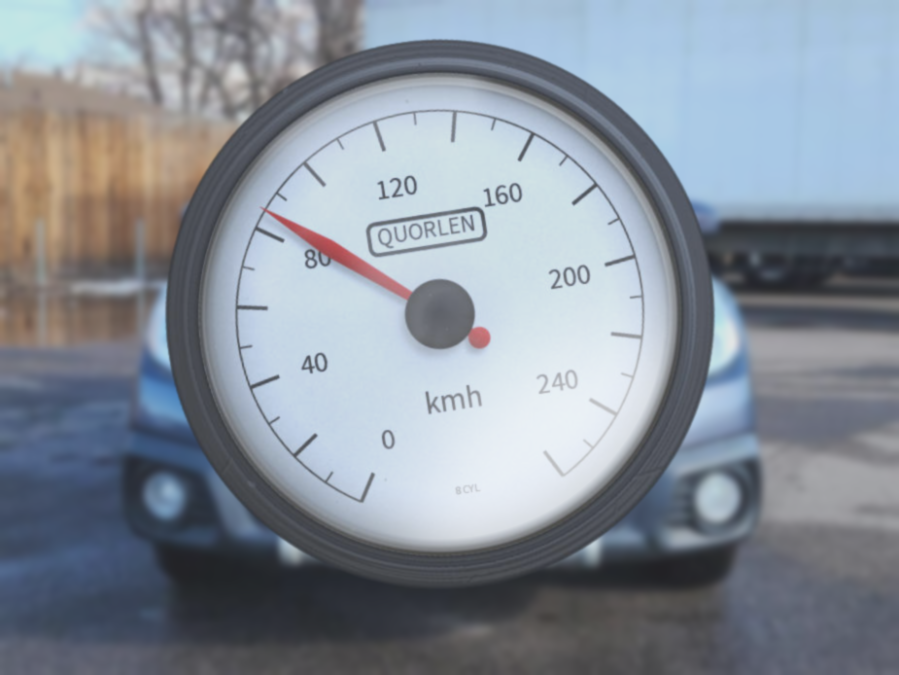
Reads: 85km/h
